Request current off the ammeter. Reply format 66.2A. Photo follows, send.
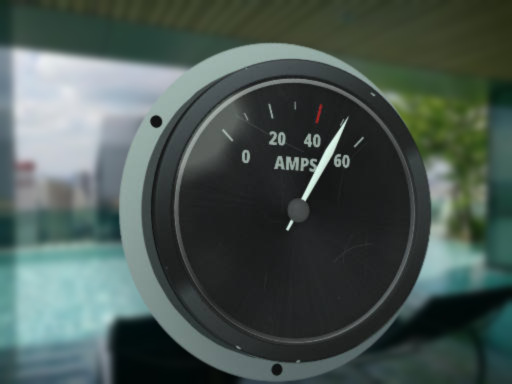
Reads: 50A
